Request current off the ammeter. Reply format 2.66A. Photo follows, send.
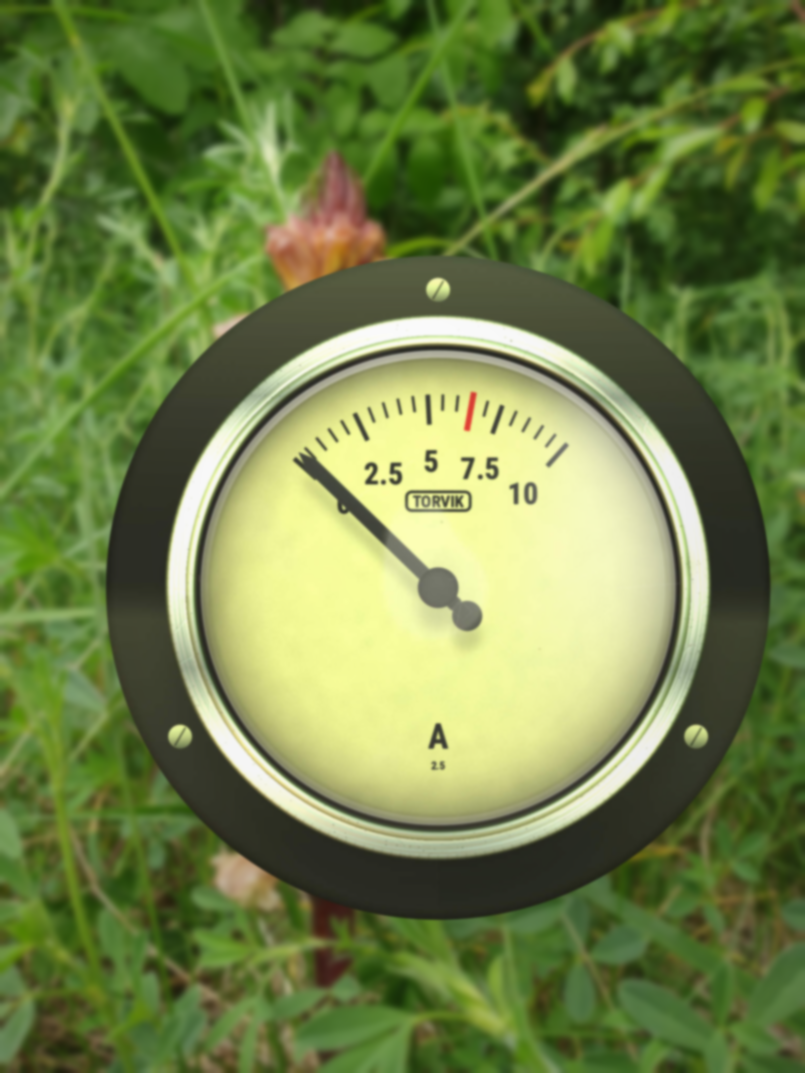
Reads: 0.25A
